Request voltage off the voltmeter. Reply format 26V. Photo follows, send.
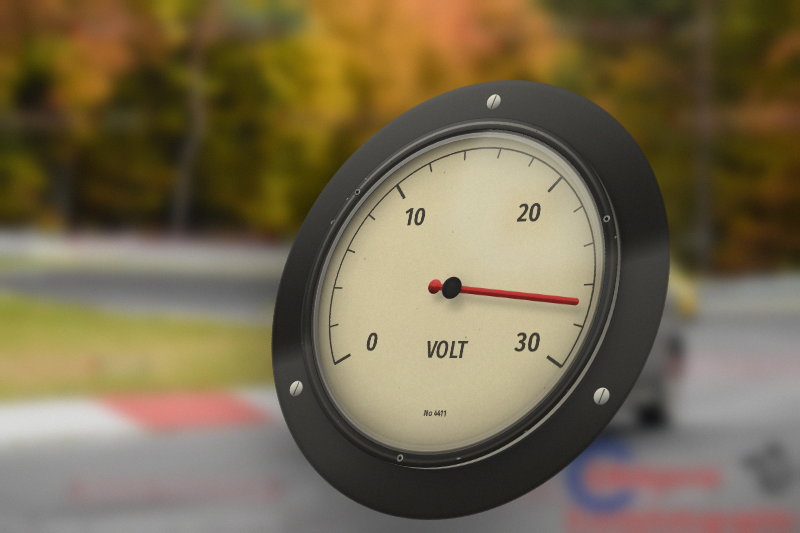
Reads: 27V
